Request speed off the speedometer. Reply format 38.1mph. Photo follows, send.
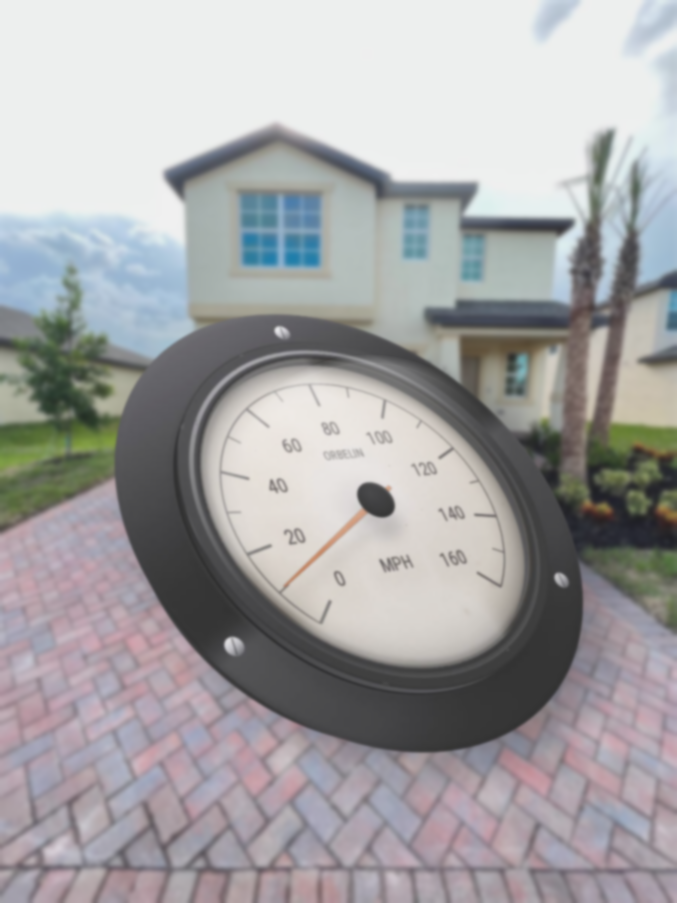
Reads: 10mph
